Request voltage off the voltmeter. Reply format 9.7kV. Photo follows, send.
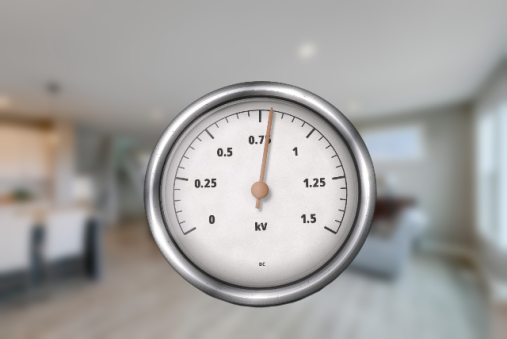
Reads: 0.8kV
